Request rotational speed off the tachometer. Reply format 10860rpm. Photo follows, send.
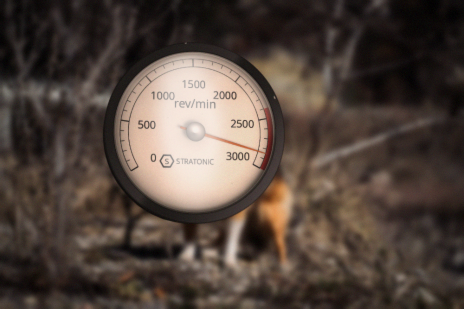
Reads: 2850rpm
